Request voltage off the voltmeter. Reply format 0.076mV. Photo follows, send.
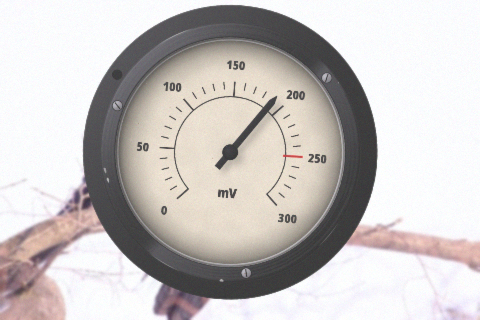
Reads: 190mV
